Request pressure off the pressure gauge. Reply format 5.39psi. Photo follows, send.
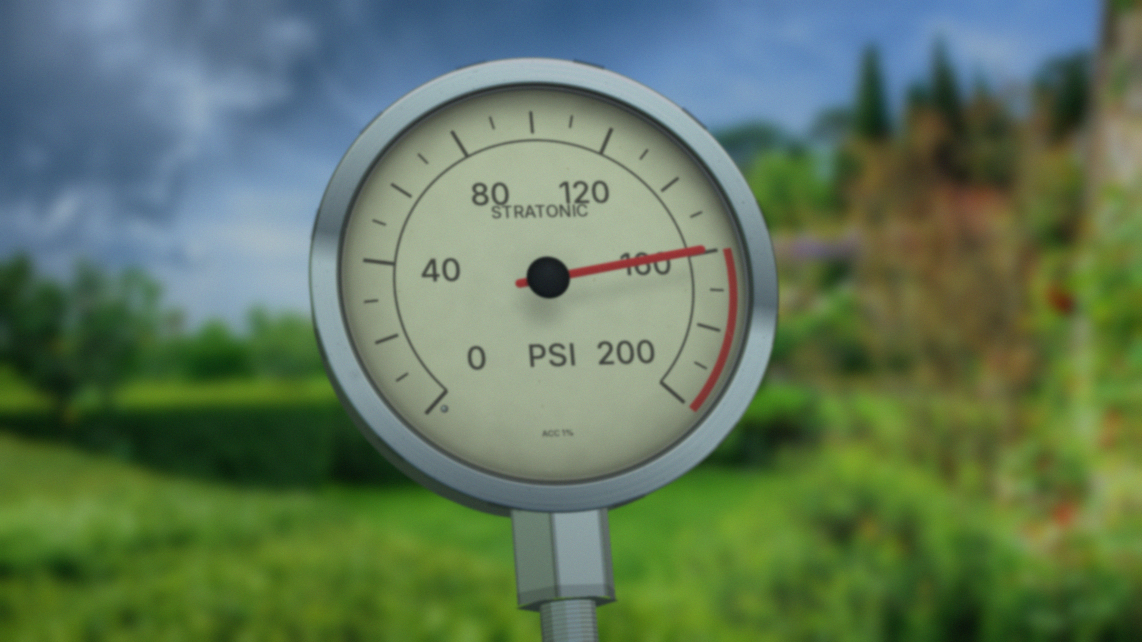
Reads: 160psi
